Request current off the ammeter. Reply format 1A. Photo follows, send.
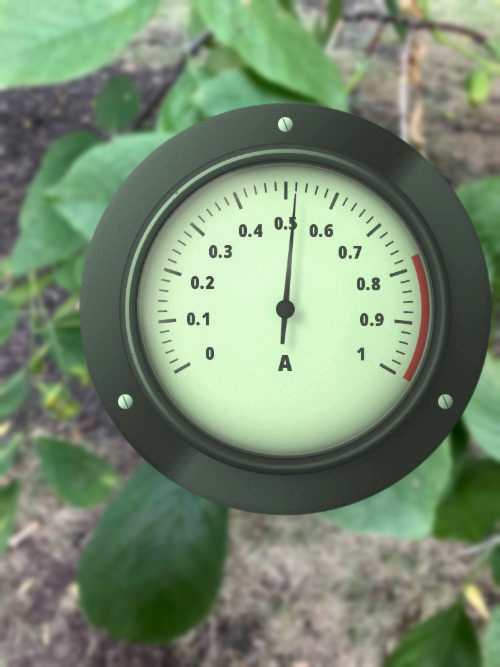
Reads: 0.52A
